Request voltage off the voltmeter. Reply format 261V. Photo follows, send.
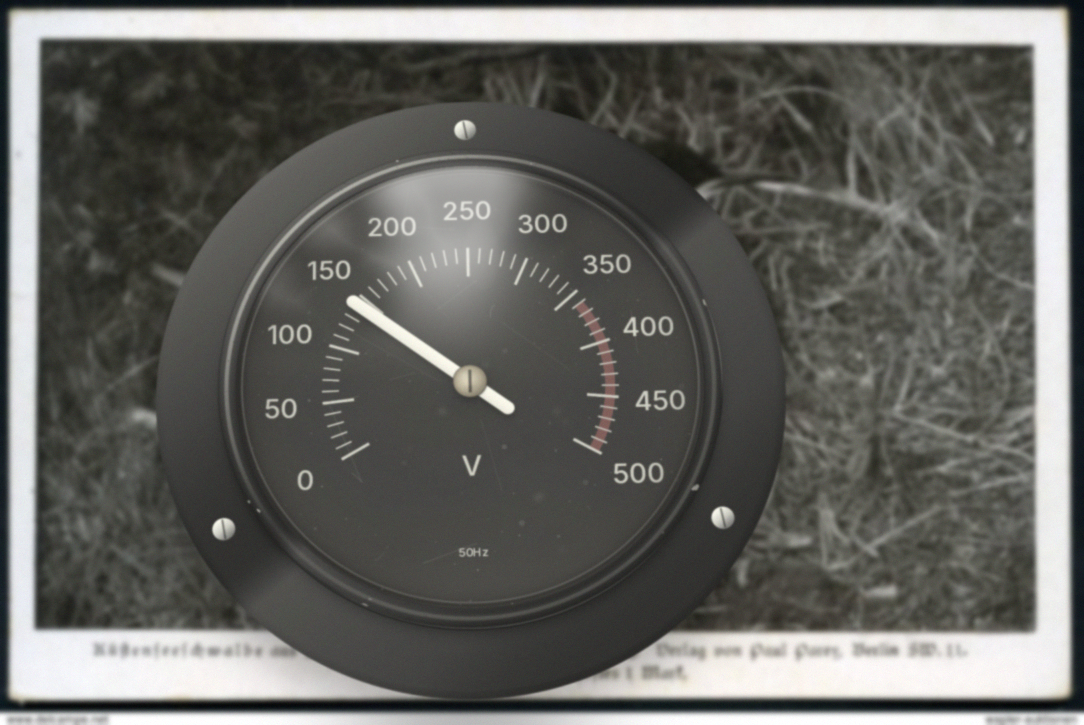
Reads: 140V
